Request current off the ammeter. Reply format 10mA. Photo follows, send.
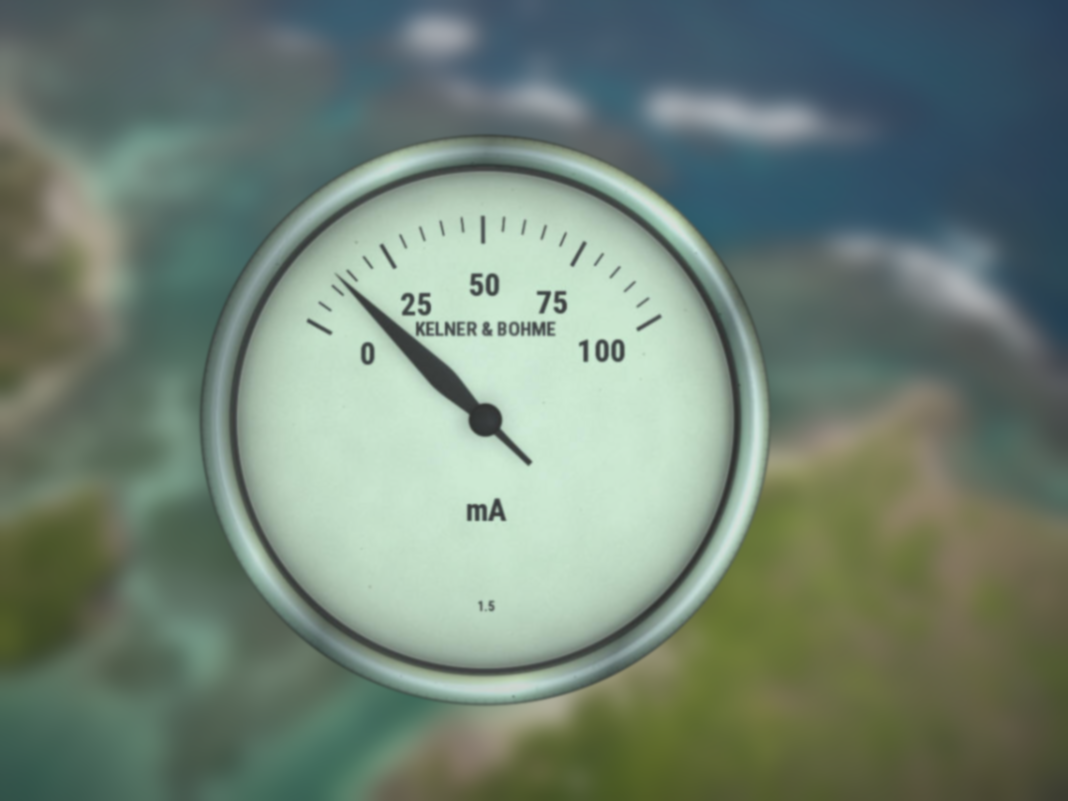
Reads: 12.5mA
